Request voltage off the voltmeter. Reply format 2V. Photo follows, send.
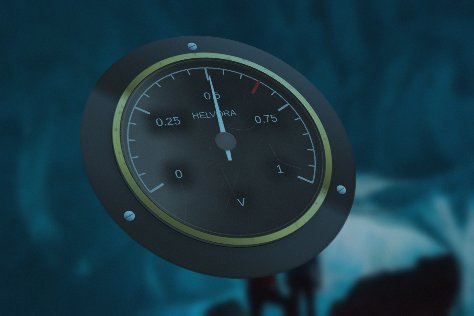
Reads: 0.5V
